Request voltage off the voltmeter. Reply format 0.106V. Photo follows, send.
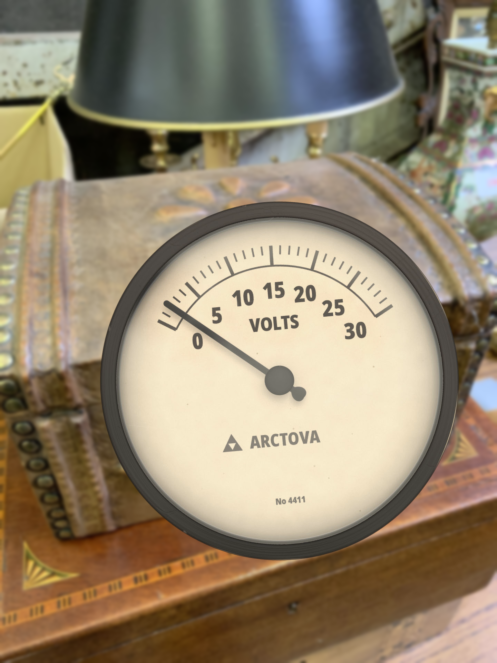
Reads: 2V
